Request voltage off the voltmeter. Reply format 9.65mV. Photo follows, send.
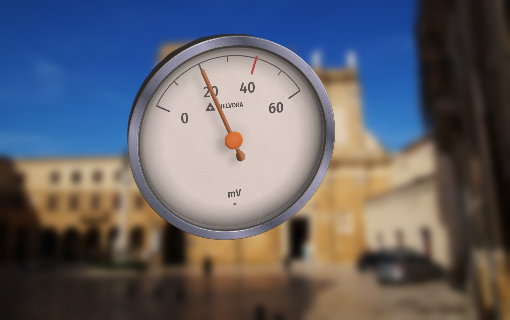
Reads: 20mV
